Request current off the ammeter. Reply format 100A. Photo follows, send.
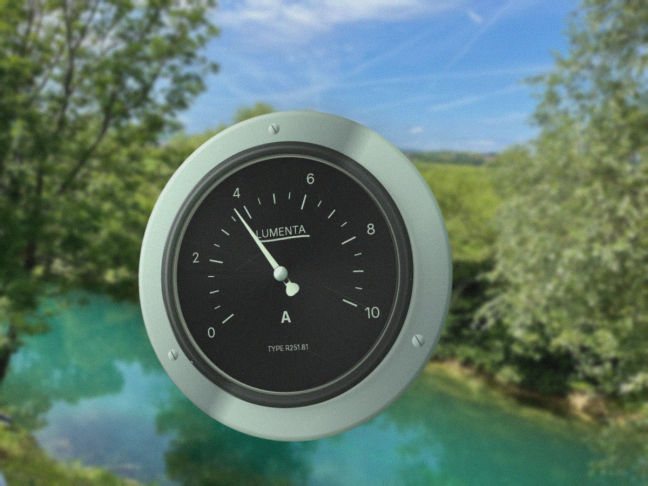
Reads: 3.75A
